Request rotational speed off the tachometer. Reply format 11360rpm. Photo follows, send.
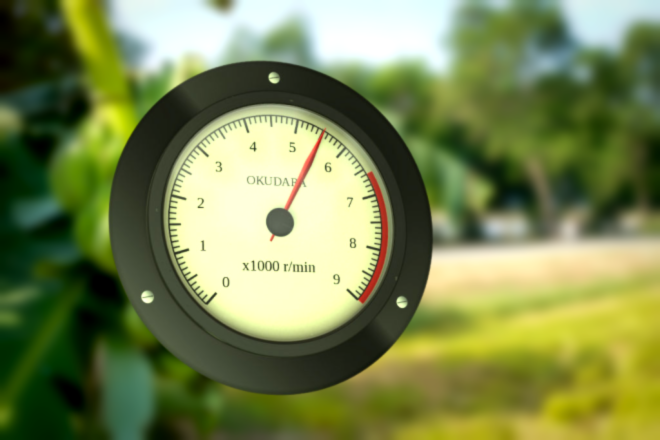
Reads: 5500rpm
